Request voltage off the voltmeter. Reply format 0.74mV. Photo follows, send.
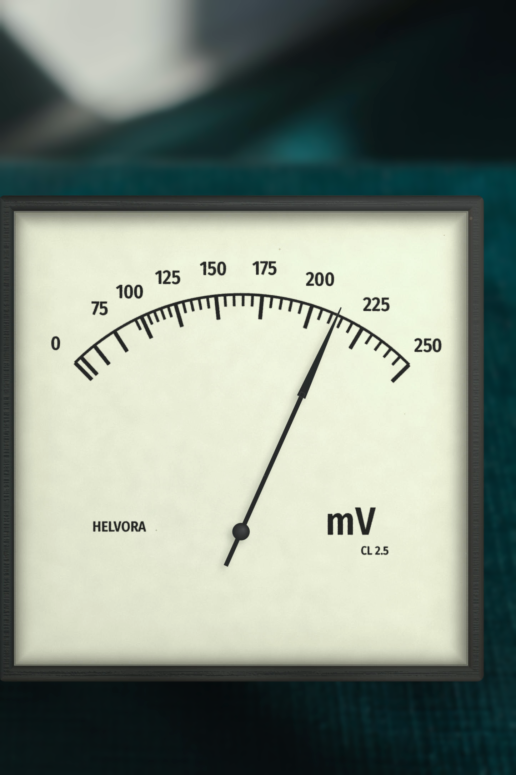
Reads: 212.5mV
